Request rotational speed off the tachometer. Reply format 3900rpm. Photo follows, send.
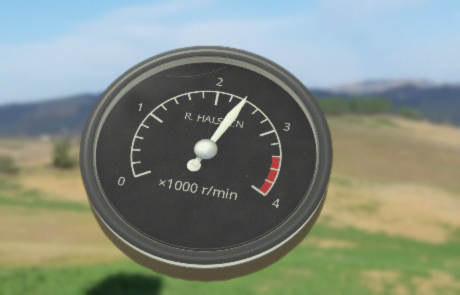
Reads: 2400rpm
